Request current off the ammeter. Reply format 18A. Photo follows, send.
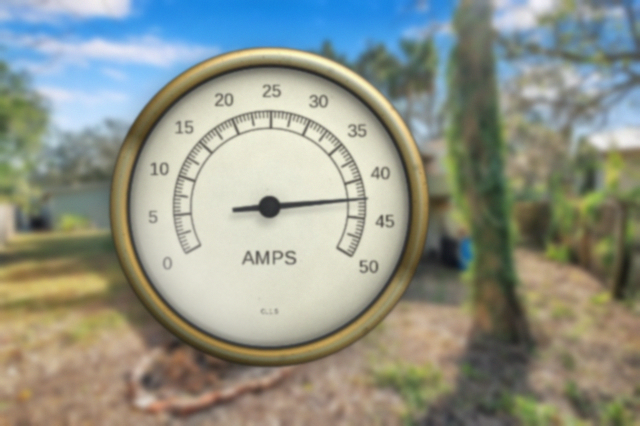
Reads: 42.5A
